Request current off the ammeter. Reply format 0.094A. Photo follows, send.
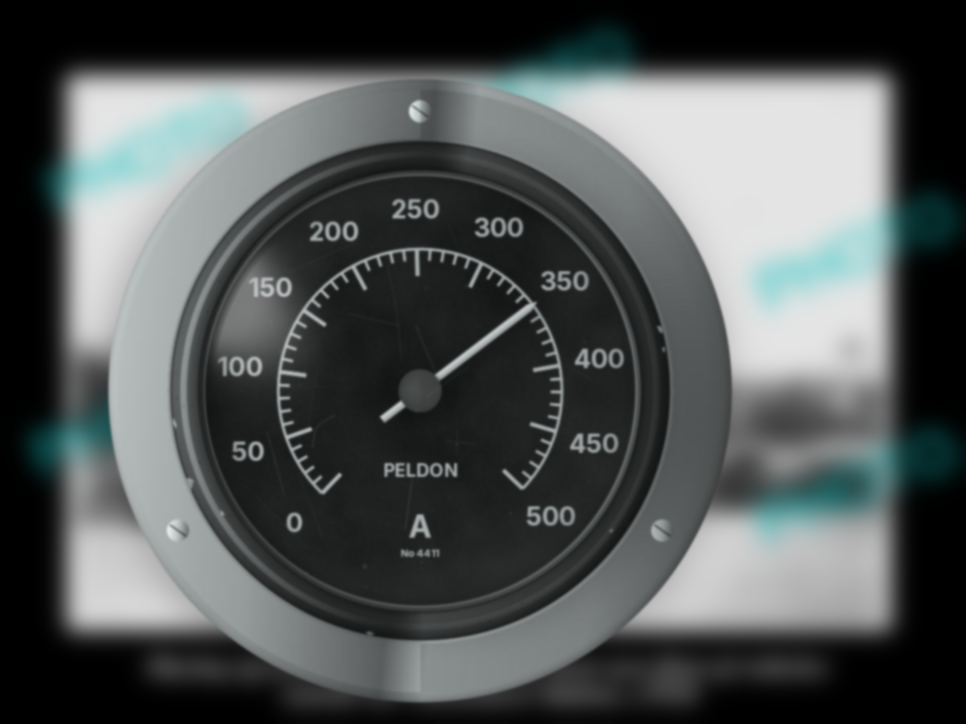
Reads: 350A
